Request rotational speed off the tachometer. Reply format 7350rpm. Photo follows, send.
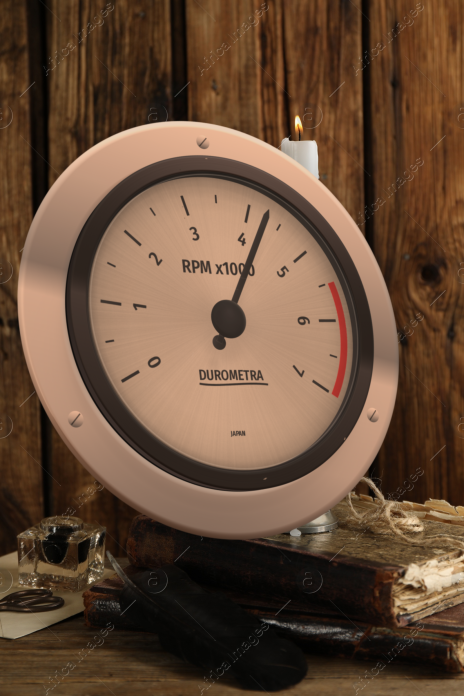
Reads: 4250rpm
